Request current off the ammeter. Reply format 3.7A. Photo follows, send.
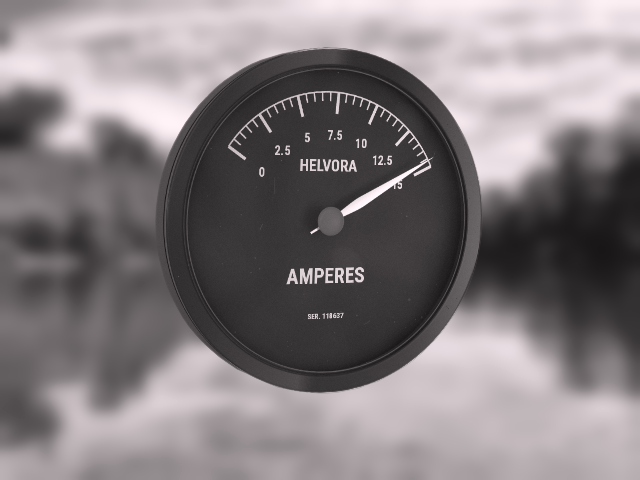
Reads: 14.5A
